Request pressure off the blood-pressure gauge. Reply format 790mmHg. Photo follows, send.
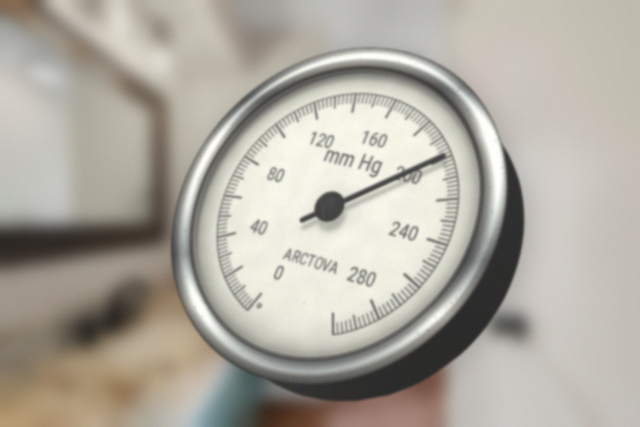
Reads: 200mmHg
